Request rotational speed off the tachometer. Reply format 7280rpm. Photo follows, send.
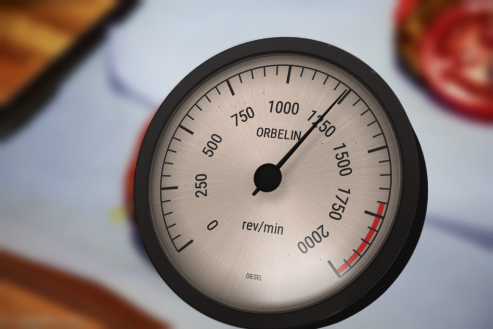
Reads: 1250rpm
